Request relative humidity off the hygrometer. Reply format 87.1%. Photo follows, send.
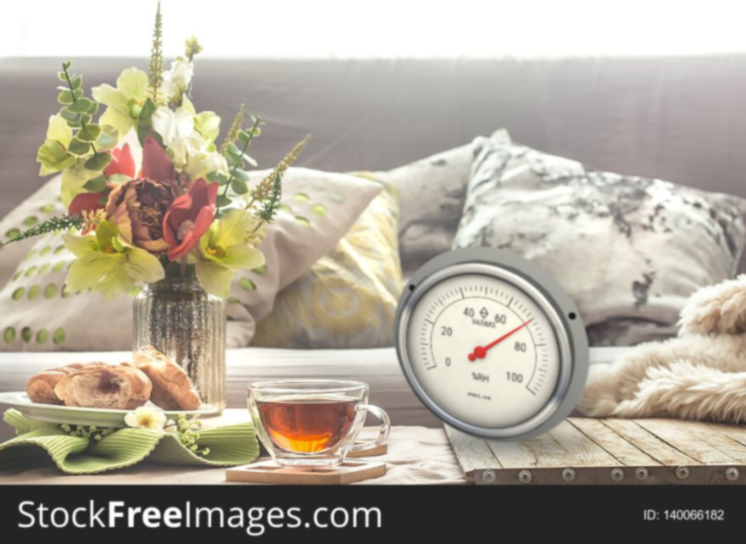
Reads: 70%
